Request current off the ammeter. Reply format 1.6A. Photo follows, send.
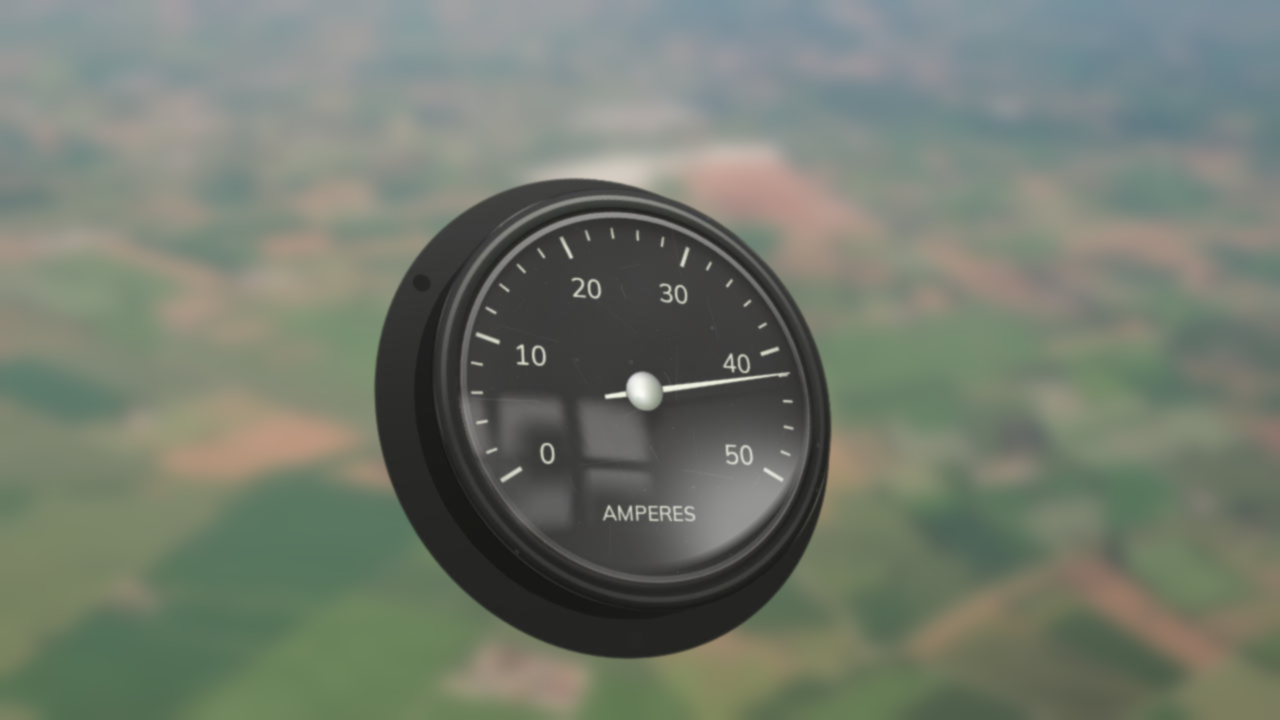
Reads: 42A
